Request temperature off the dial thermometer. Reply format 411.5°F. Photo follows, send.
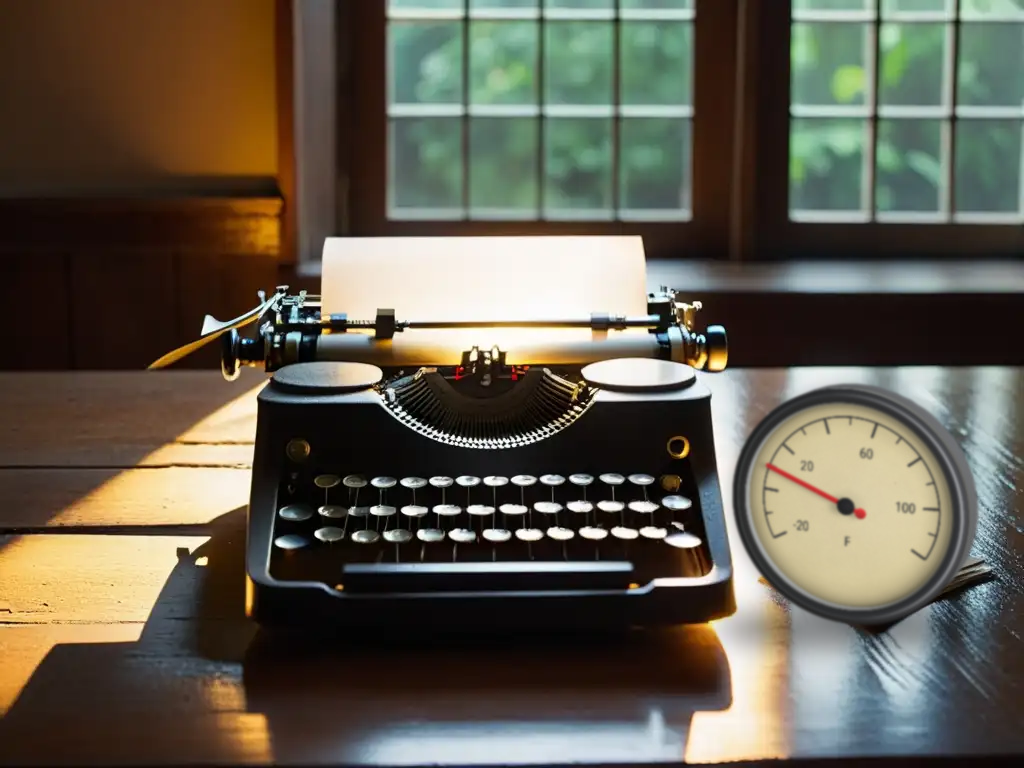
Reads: 10°F
